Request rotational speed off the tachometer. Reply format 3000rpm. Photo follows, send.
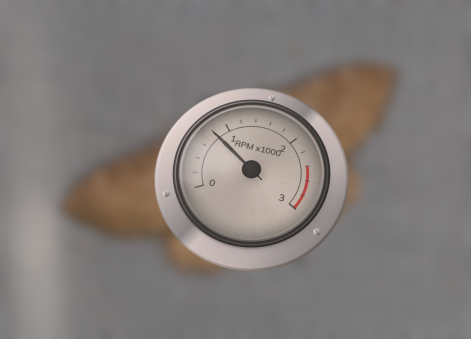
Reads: 800rpm
